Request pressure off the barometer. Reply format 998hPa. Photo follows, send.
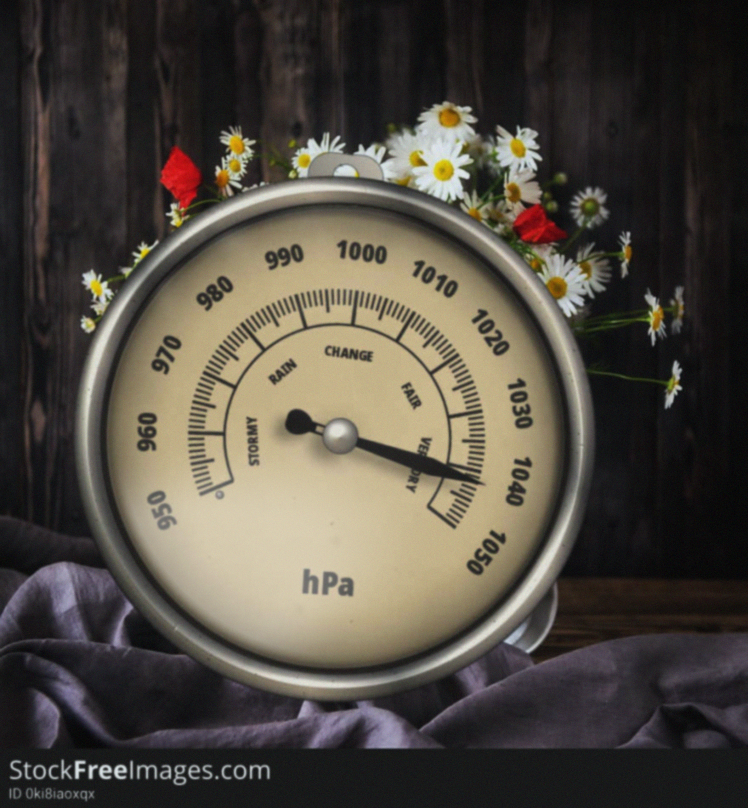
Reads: 1042hPa
